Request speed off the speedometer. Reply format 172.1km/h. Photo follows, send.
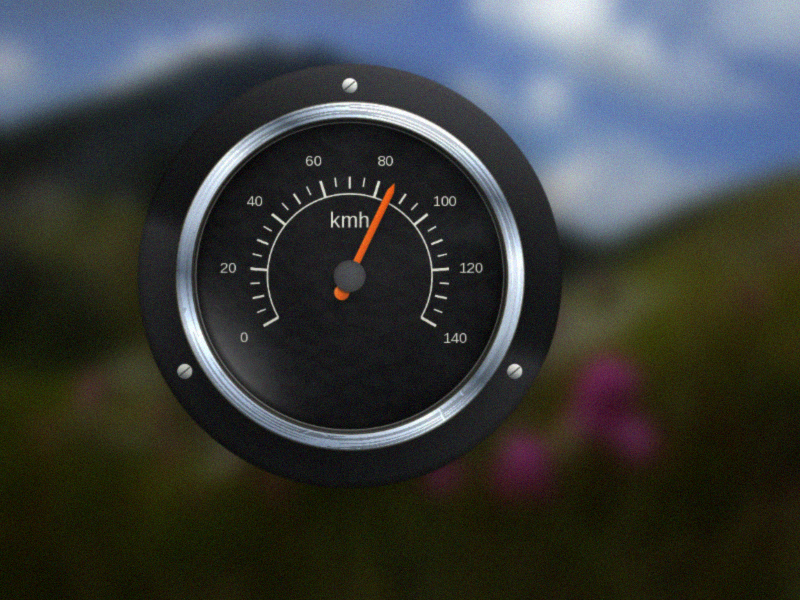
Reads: 85km/h
